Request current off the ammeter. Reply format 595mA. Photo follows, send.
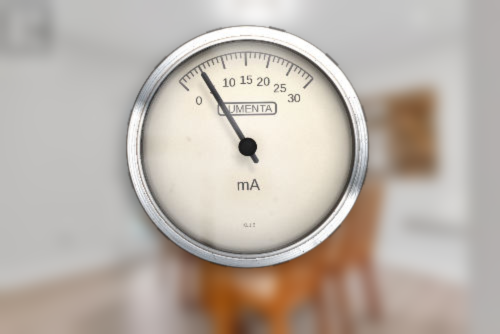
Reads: 5mA
